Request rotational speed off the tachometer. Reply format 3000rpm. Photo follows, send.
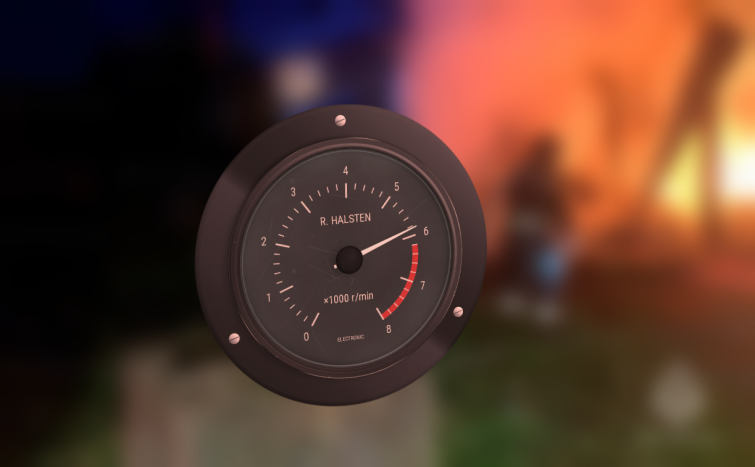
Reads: 5800rpm
